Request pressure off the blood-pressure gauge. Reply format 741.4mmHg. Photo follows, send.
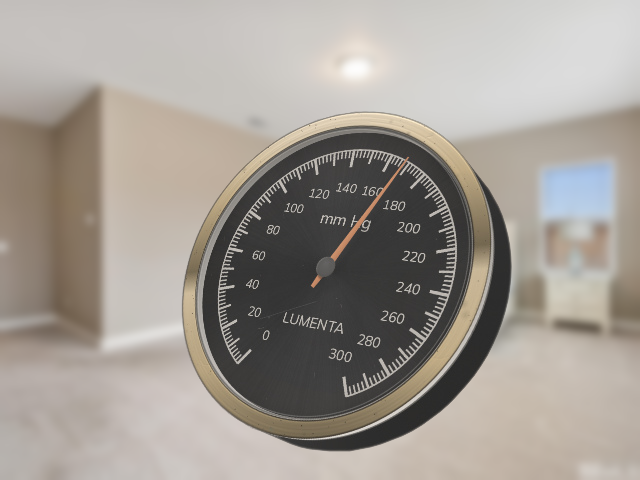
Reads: 170mmHg
